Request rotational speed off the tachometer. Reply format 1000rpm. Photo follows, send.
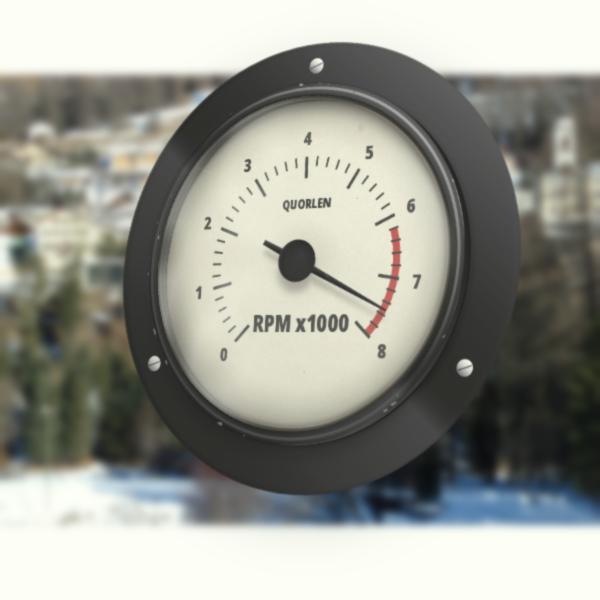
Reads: 7500rpm
